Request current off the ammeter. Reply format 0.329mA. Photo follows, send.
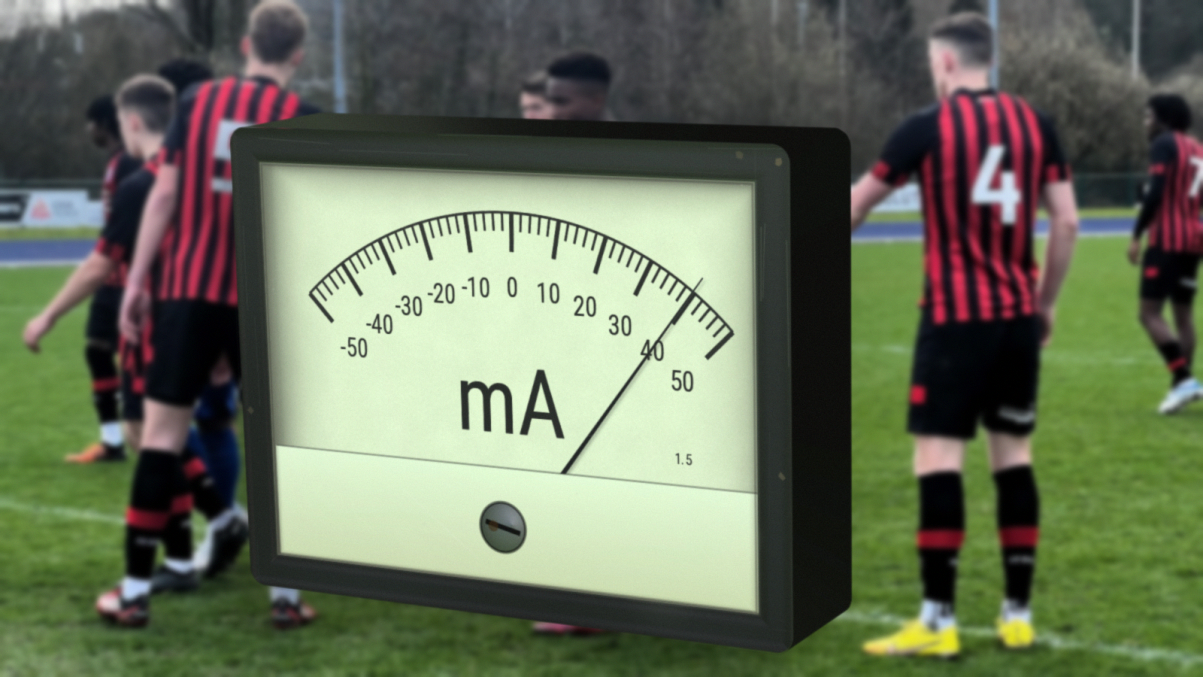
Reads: 40mA
